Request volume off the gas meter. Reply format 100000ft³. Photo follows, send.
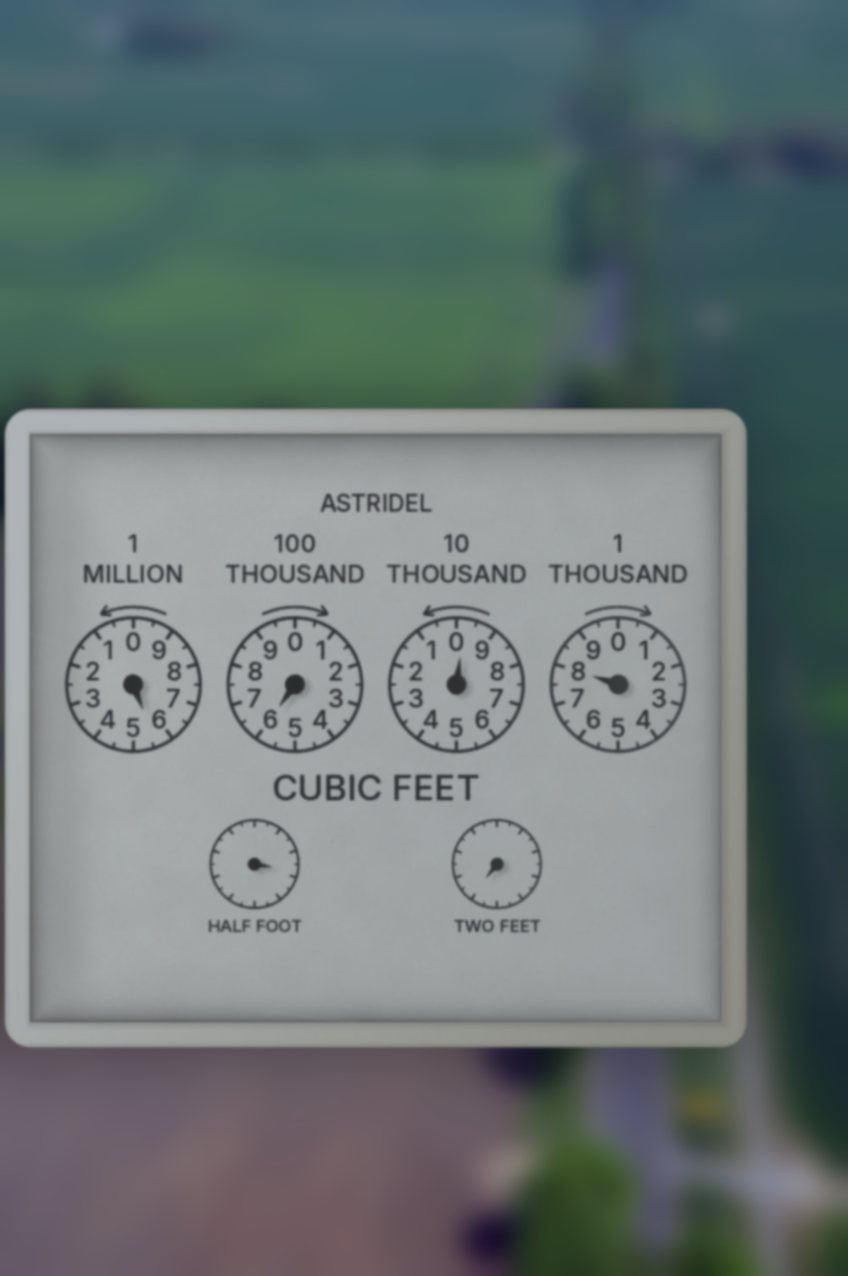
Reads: 559800ft³
